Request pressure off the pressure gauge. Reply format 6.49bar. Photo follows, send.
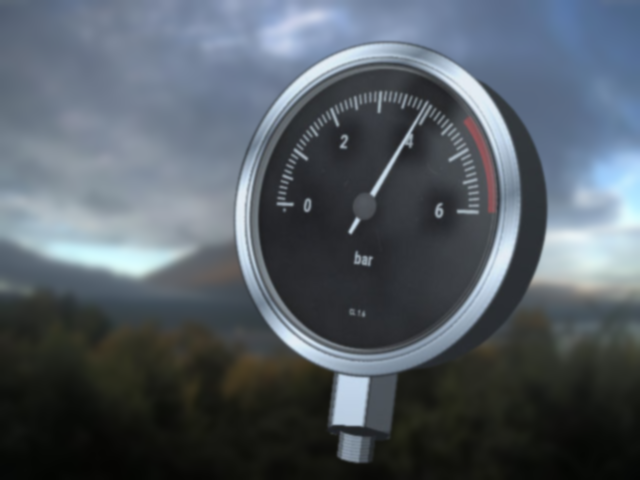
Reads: 4bar
